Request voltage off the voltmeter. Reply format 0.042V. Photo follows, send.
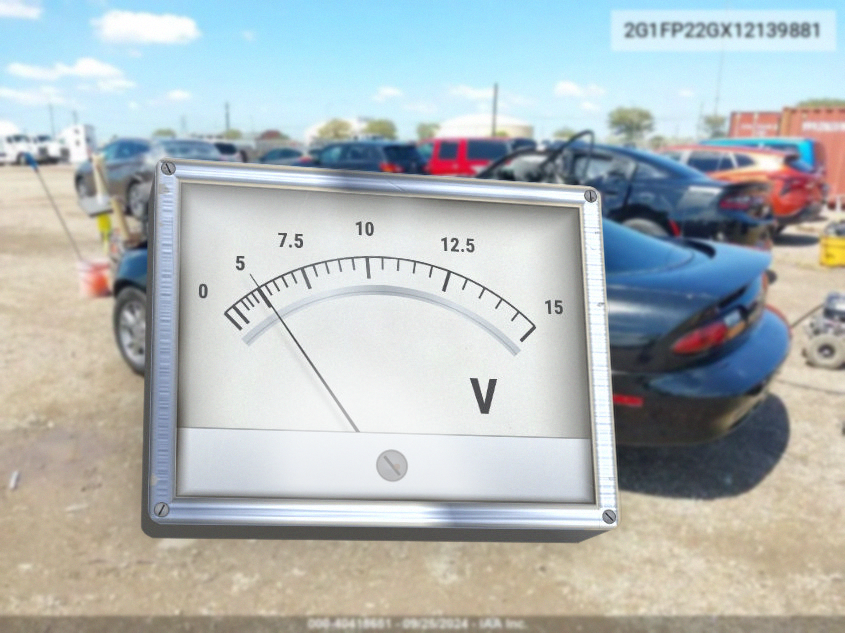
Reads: 5V
